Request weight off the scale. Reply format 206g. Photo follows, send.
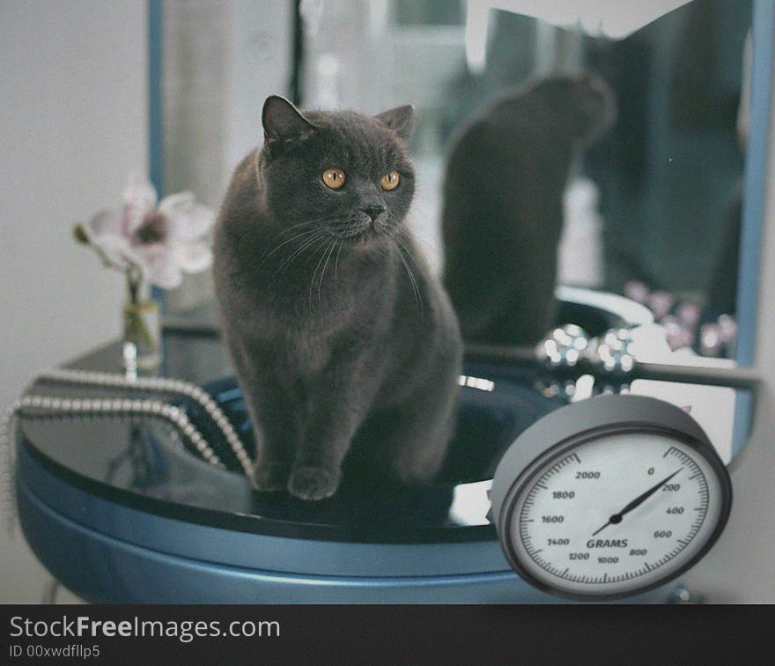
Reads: 100g
